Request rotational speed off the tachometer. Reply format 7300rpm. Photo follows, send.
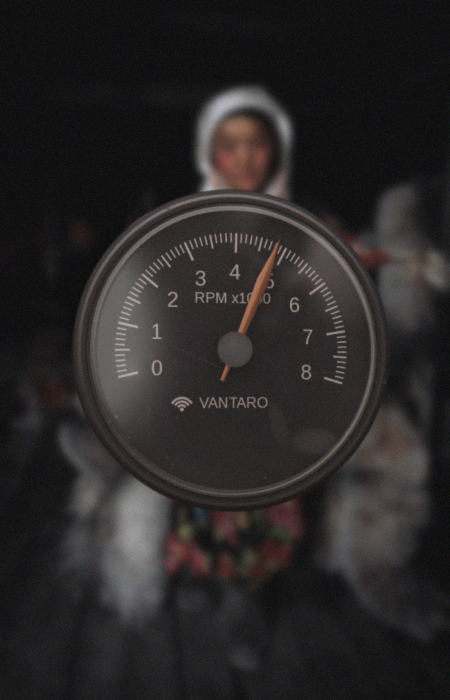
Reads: 4800rpm
